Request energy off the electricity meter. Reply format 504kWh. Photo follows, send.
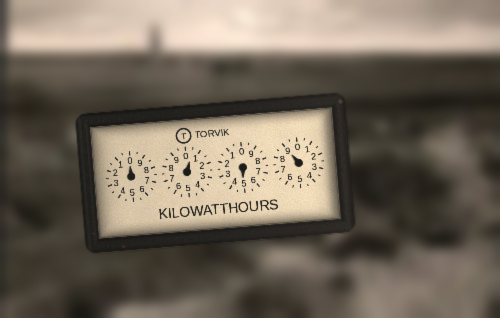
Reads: 49kWh
